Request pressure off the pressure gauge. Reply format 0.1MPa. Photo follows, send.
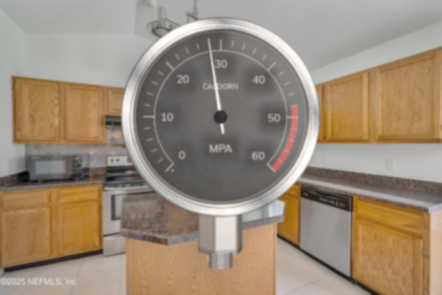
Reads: 28MPa
